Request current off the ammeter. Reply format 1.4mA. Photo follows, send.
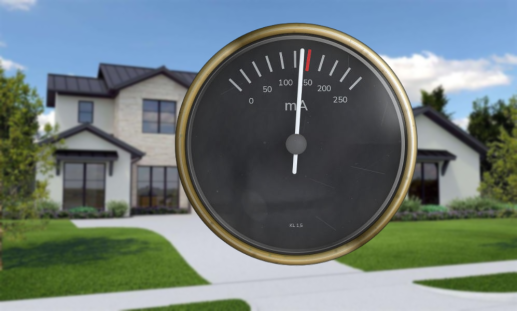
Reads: 137.5mA
